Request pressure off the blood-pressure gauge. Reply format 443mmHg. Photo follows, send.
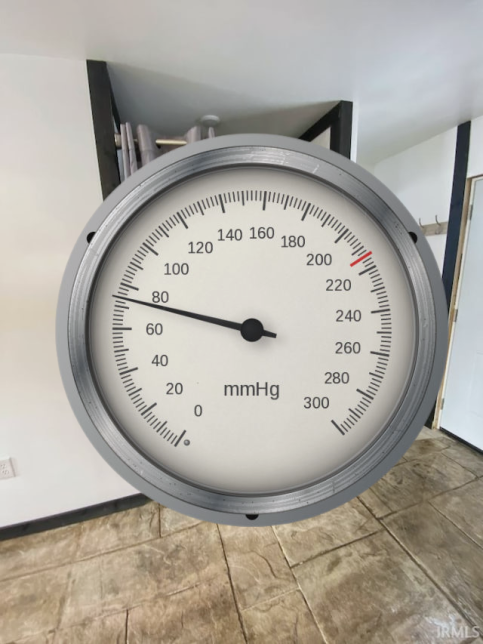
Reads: 74mmHg
